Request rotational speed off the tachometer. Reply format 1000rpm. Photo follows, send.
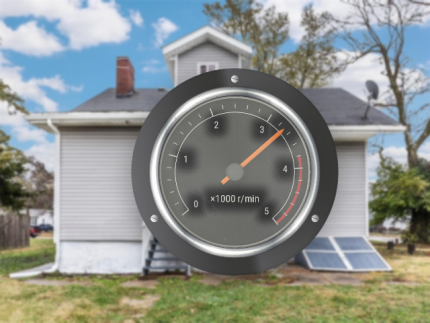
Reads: 3300rpm
